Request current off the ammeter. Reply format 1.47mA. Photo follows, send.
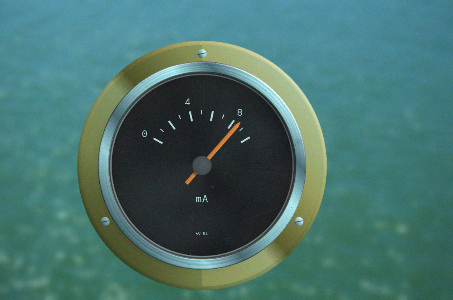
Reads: 8.5mA
